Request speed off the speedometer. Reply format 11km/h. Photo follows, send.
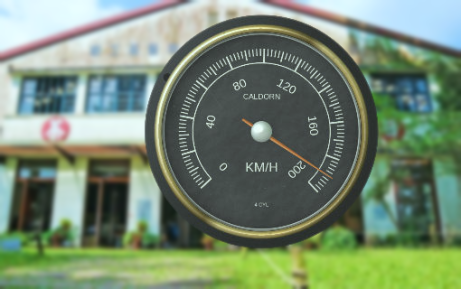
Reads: 190km/h
